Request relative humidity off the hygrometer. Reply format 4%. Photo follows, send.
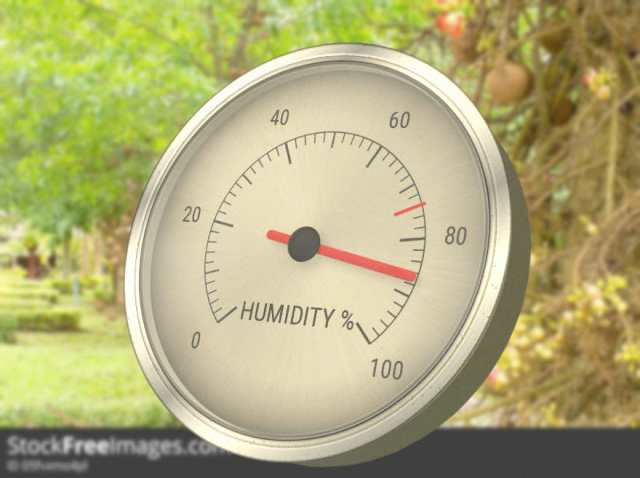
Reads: 87%
